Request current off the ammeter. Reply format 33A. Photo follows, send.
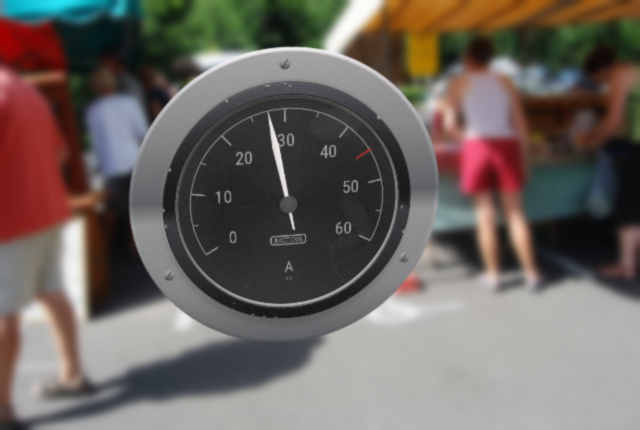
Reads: 27.5A
